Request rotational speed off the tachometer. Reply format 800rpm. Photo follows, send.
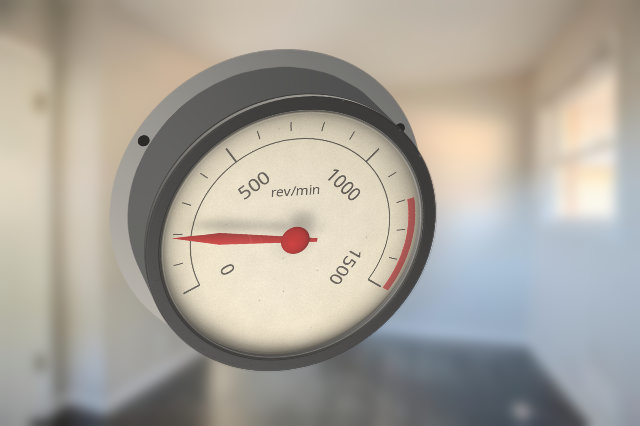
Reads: 200rpm
